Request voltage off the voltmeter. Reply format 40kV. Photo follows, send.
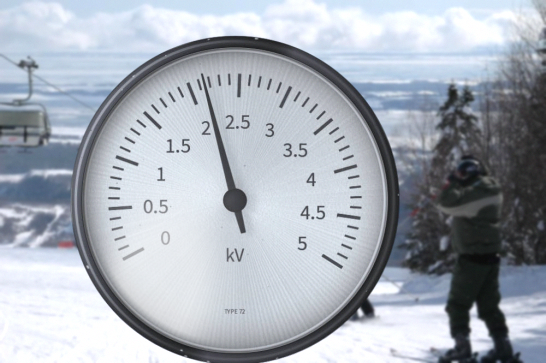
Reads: 2.15kV
